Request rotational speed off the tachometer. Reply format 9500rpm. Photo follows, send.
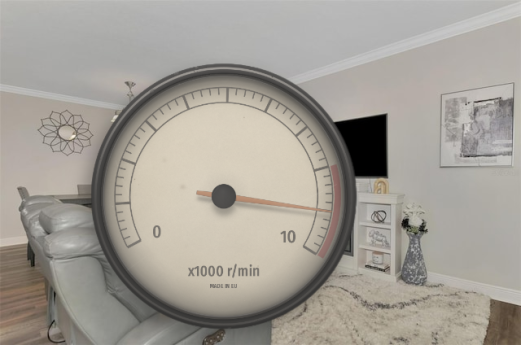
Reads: 9000rpm
